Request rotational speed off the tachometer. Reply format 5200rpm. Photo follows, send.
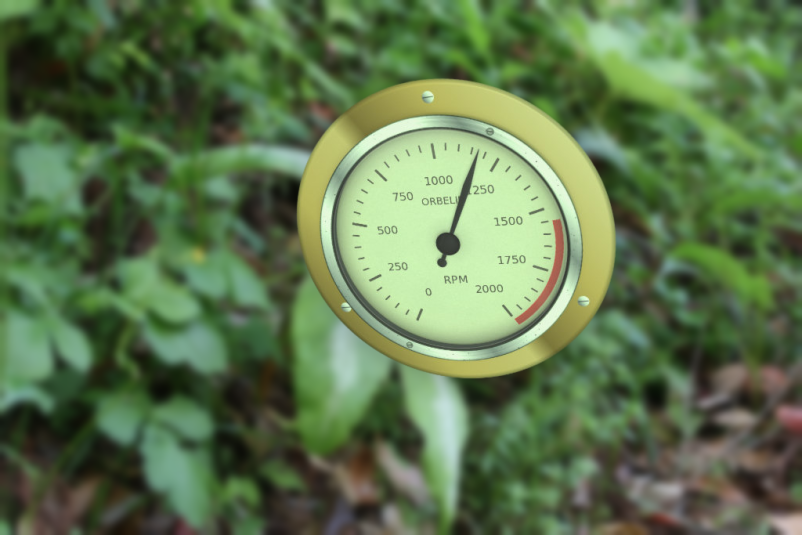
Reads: 1175rpm
